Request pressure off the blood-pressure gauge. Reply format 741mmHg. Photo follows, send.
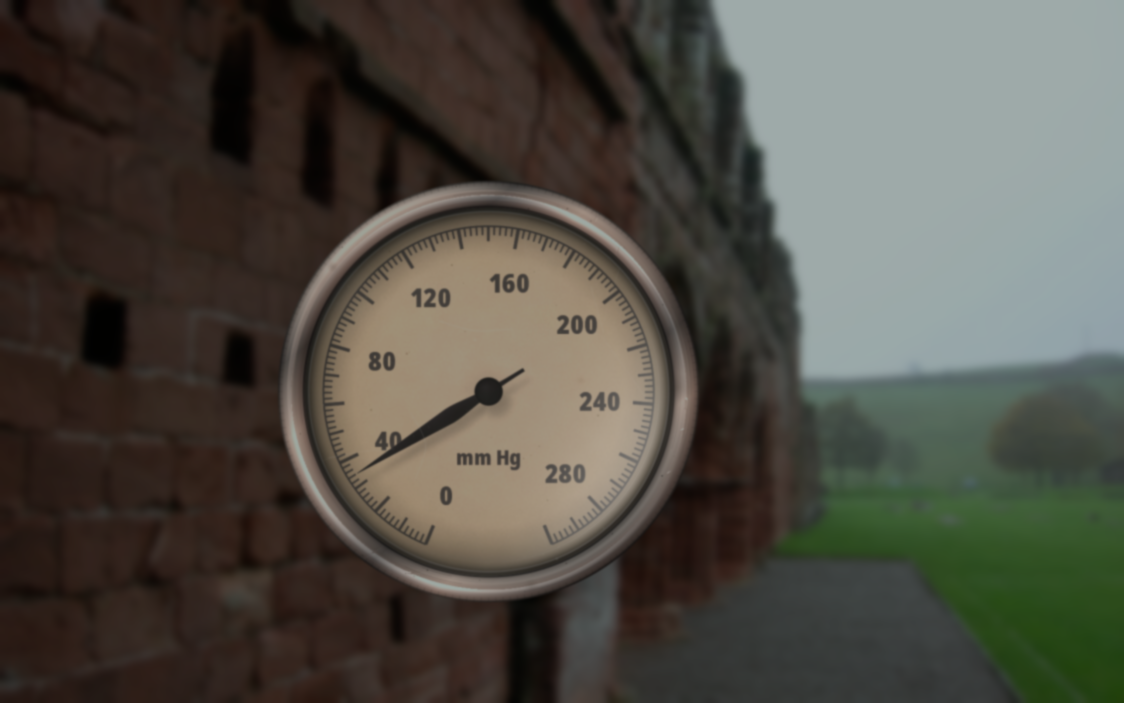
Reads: 34mmHg
